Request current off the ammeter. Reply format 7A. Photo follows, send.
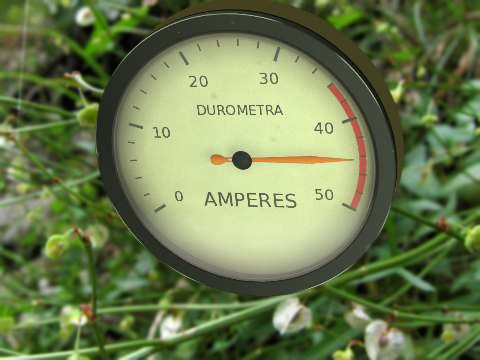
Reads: 44A
